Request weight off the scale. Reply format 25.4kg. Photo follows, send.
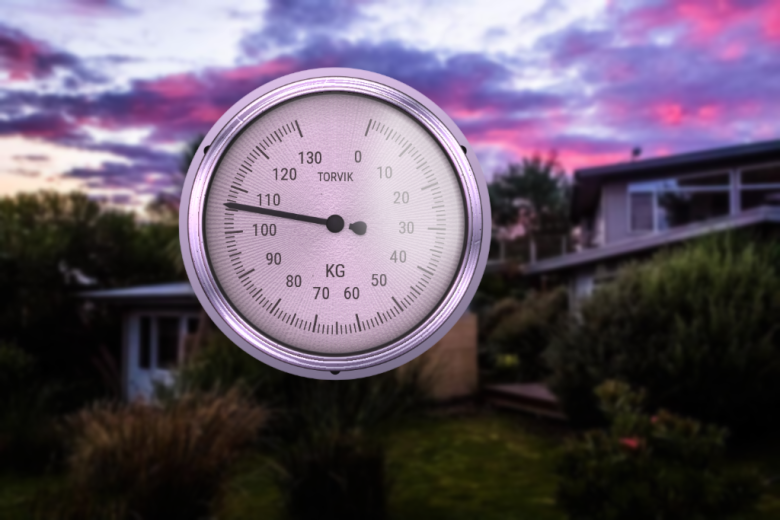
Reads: 106kg
